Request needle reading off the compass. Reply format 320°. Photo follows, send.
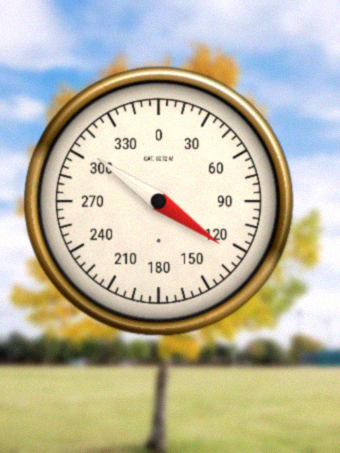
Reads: 125°
